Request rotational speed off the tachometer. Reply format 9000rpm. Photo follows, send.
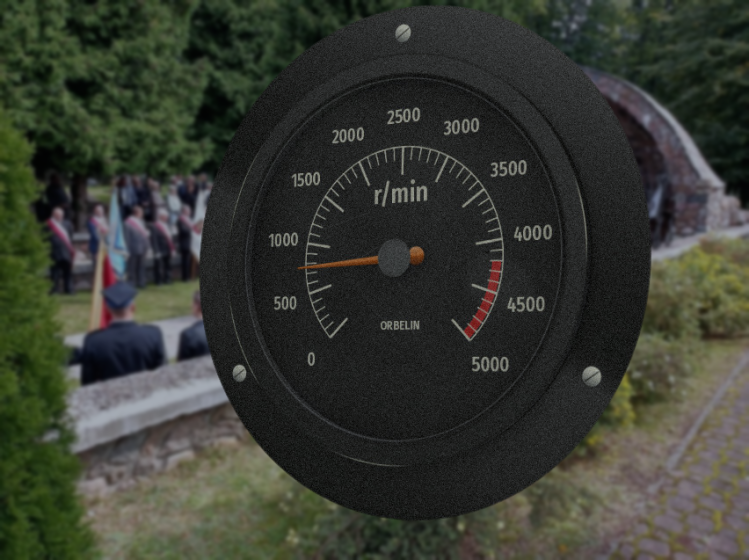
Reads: 750rpm
